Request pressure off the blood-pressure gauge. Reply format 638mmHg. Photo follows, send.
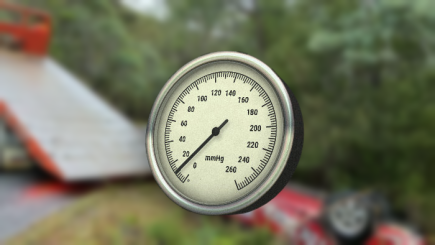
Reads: 10mmHg
